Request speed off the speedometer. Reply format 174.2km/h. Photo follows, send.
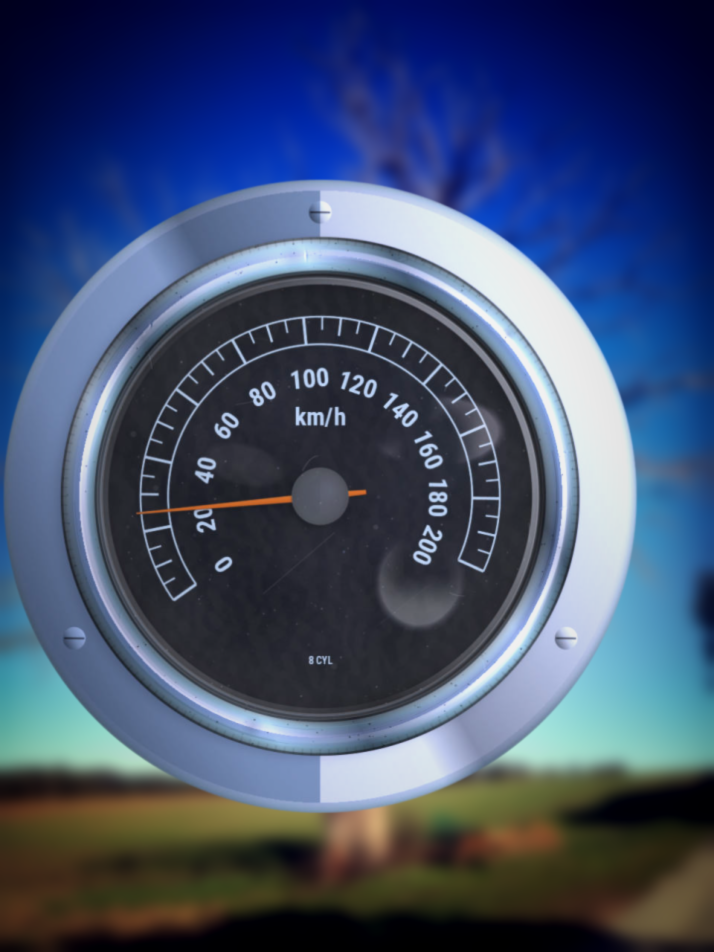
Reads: 25km/h
